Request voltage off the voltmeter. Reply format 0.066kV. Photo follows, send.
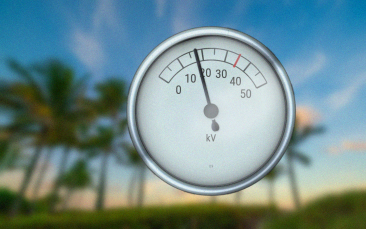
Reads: 17.5kV
